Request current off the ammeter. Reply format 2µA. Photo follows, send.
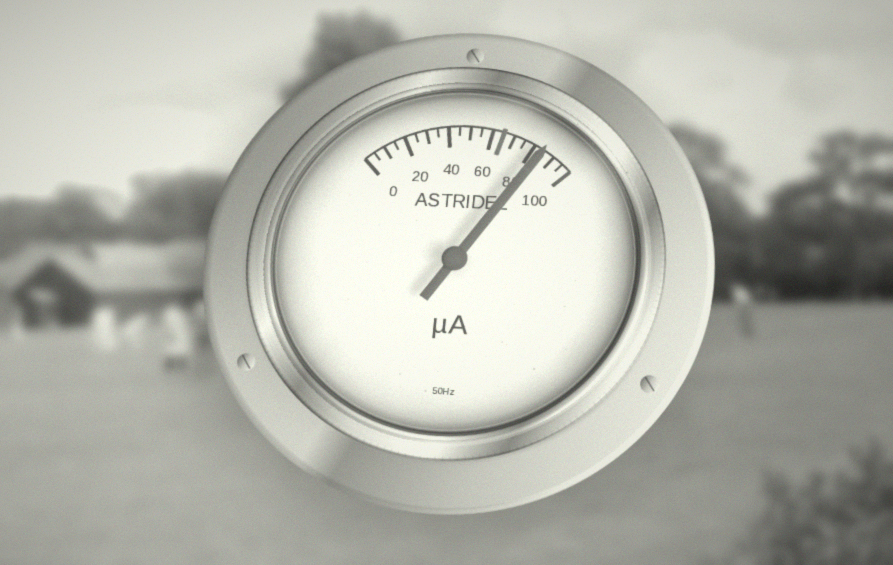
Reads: 85µA
